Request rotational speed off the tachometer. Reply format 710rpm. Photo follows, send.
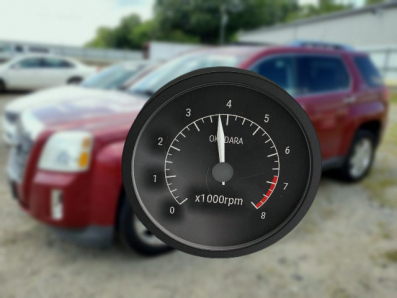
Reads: 3750rpm
